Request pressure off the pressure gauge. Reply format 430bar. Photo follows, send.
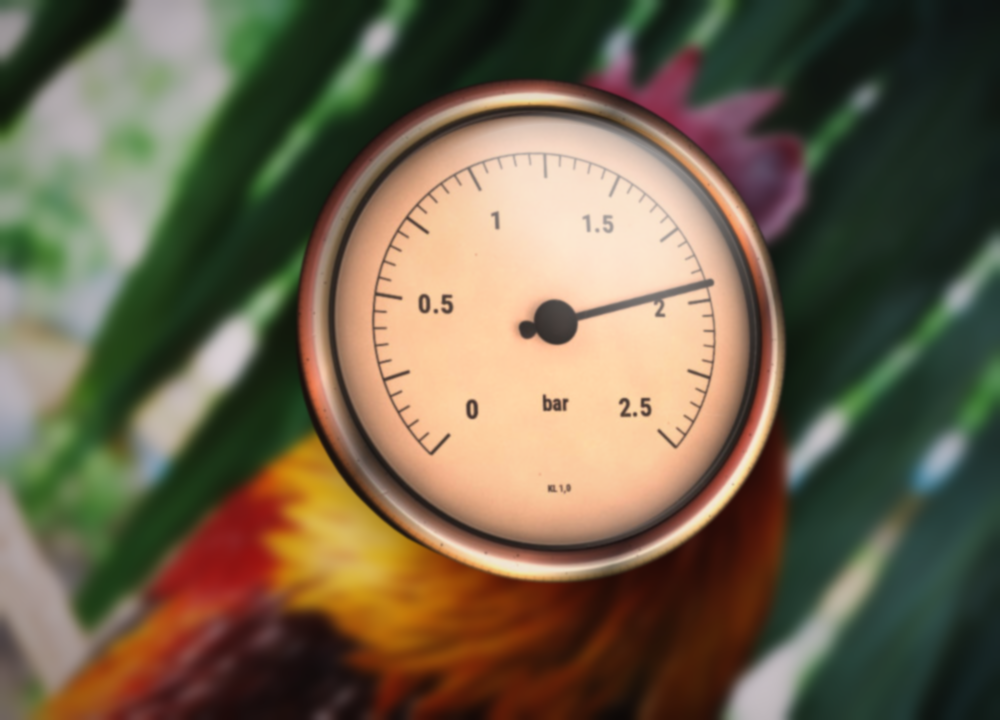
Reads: 1.95bar
